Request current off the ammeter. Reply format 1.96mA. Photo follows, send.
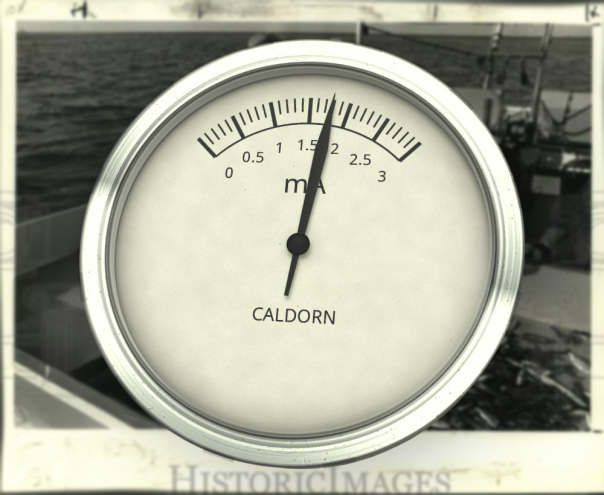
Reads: 1.8mA
